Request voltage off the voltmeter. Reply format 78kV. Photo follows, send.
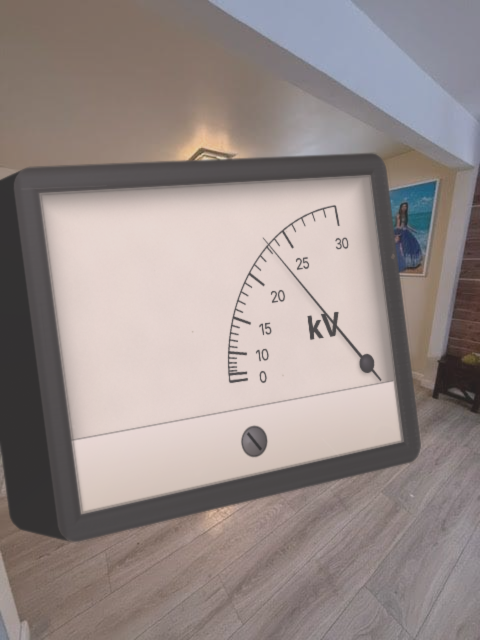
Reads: 23kV
